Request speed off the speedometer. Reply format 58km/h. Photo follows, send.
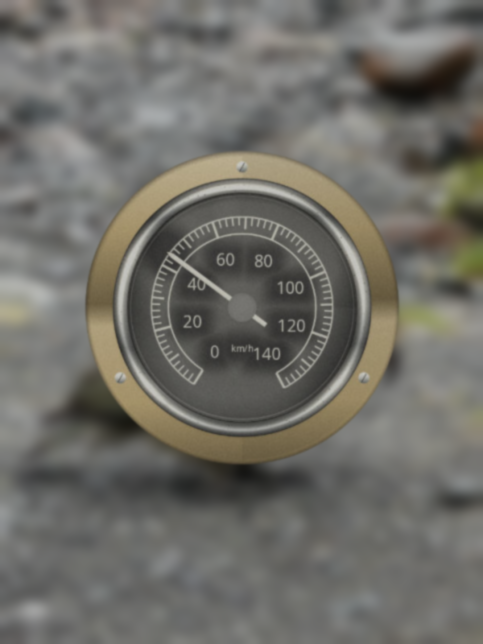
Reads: 44km/h
